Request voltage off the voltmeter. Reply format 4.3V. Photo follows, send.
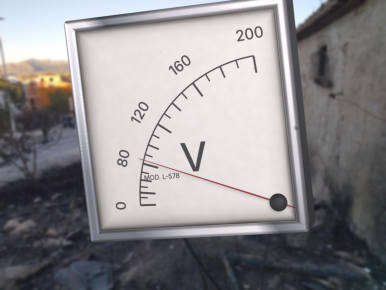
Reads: 85V
